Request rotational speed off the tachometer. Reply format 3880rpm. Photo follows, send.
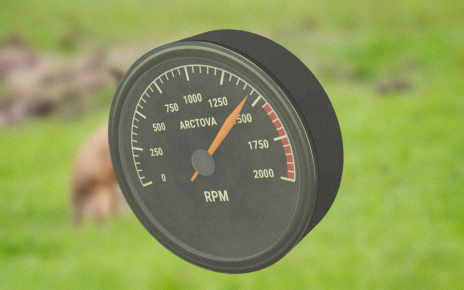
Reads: 1450rpm
